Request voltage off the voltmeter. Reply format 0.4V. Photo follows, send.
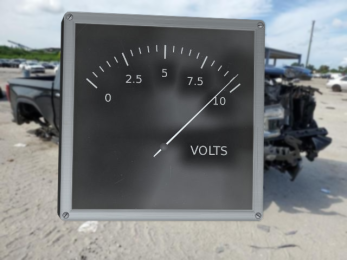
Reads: 9.5V
